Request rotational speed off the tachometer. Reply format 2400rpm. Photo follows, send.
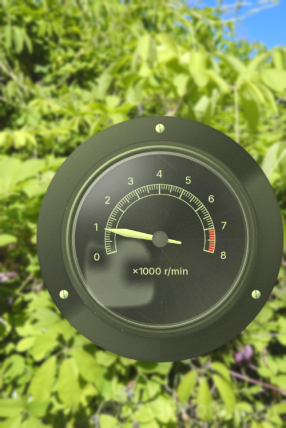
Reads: 1000rpm
